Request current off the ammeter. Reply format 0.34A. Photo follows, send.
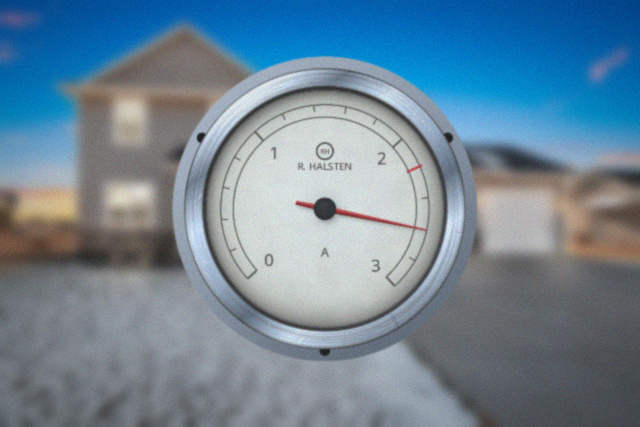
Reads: 2.6A
